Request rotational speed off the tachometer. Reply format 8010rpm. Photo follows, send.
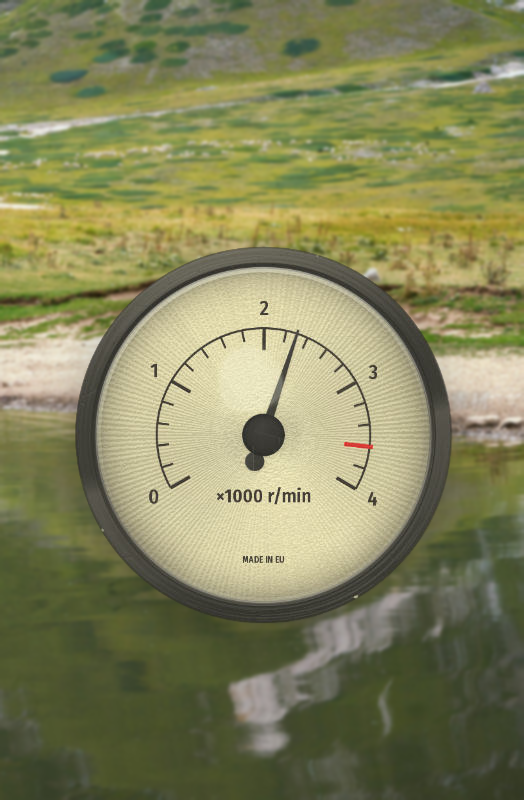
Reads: 2300rpm
